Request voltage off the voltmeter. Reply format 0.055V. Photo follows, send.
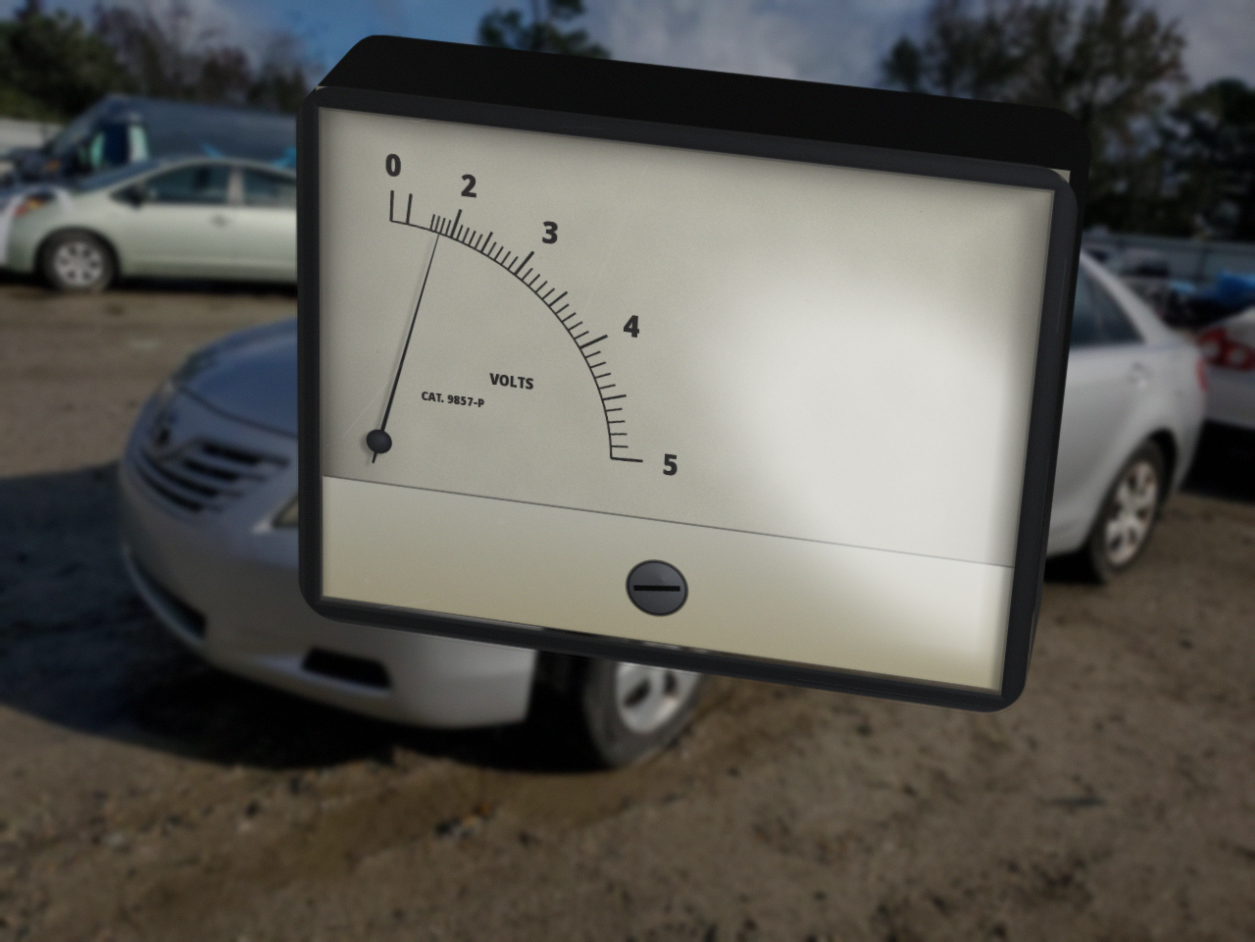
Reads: 1.8V
